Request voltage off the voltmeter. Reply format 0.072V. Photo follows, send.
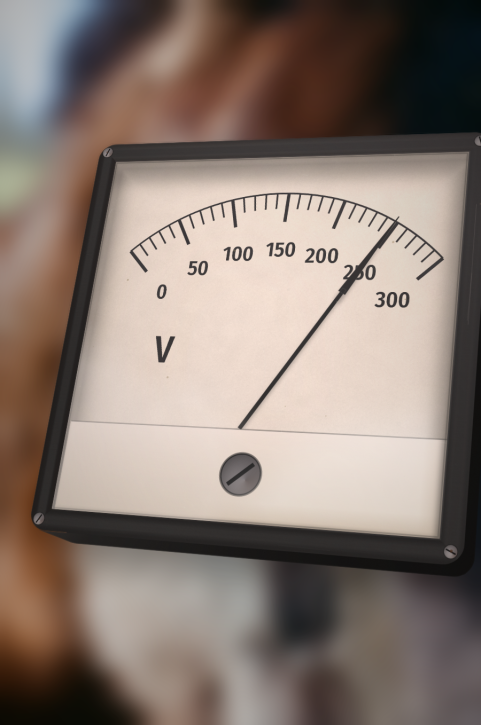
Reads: 250V
